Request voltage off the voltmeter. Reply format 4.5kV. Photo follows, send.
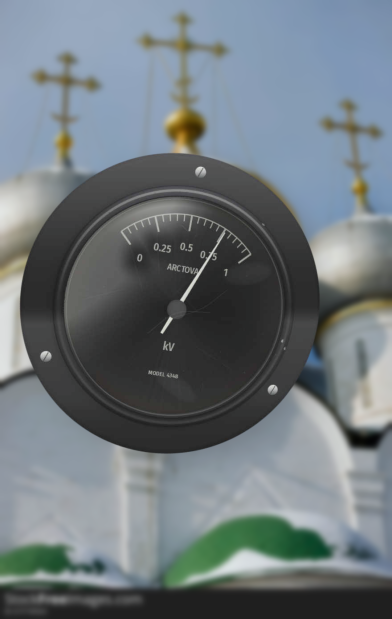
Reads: 0.75kV
